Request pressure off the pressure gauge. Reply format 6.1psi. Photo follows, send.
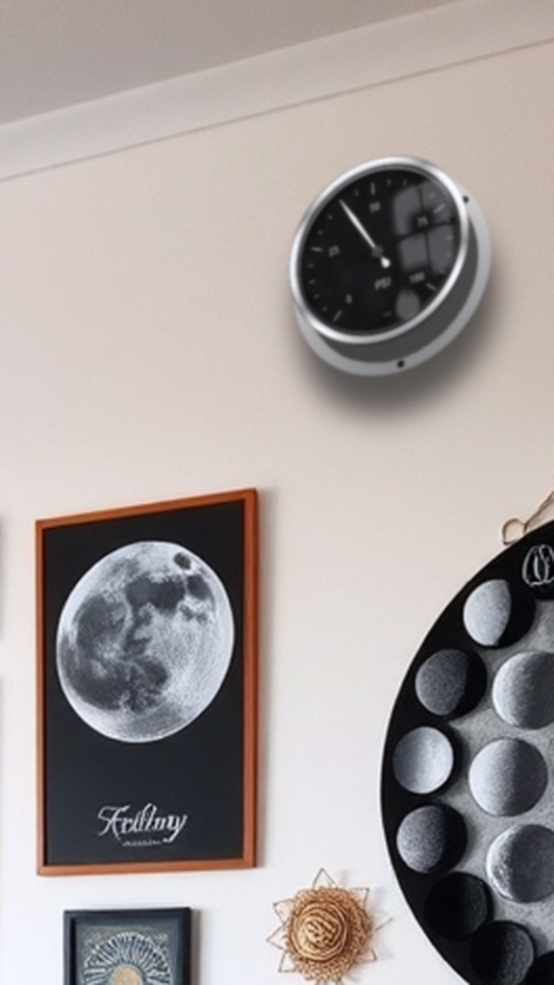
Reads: 40psi
